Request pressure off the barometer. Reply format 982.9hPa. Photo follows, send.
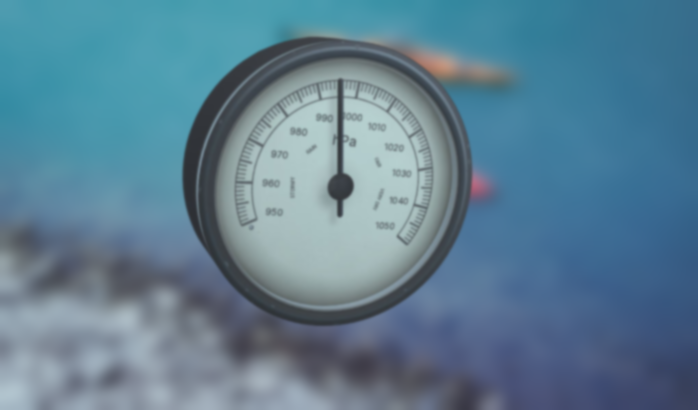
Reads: 995hPa
